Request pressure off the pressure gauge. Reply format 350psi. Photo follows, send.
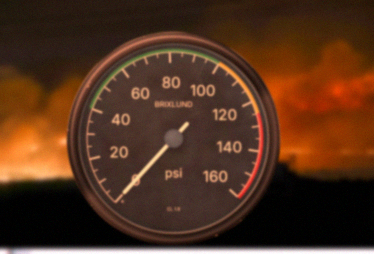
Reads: 0psi
